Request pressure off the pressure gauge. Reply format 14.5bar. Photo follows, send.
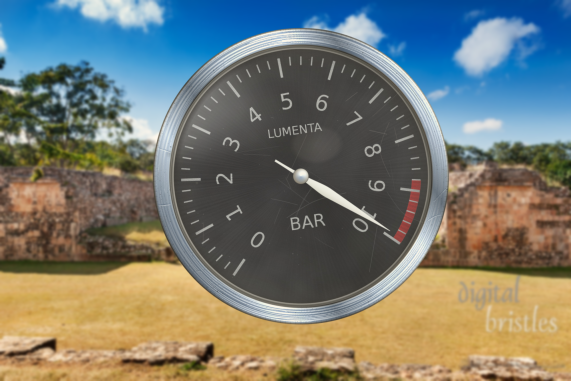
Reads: 9.9bar
